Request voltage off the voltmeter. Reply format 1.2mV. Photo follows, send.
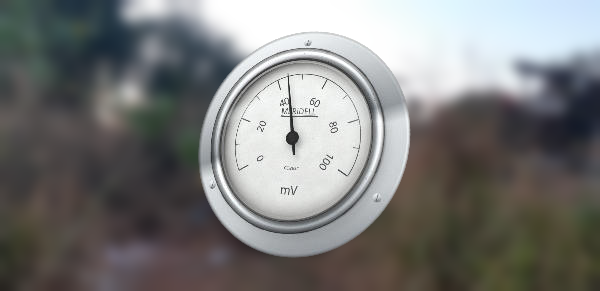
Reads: 45mV
